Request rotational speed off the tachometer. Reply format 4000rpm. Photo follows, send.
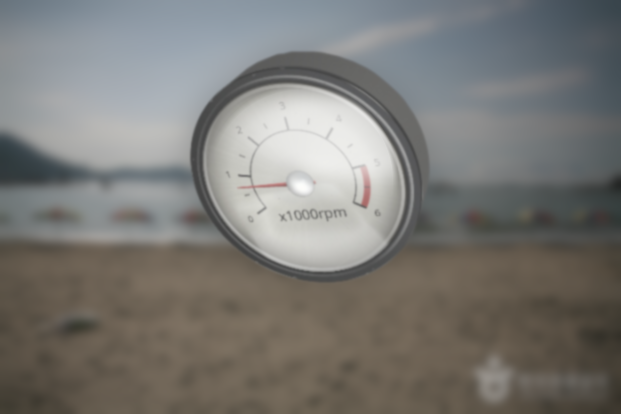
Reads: 750rpm
